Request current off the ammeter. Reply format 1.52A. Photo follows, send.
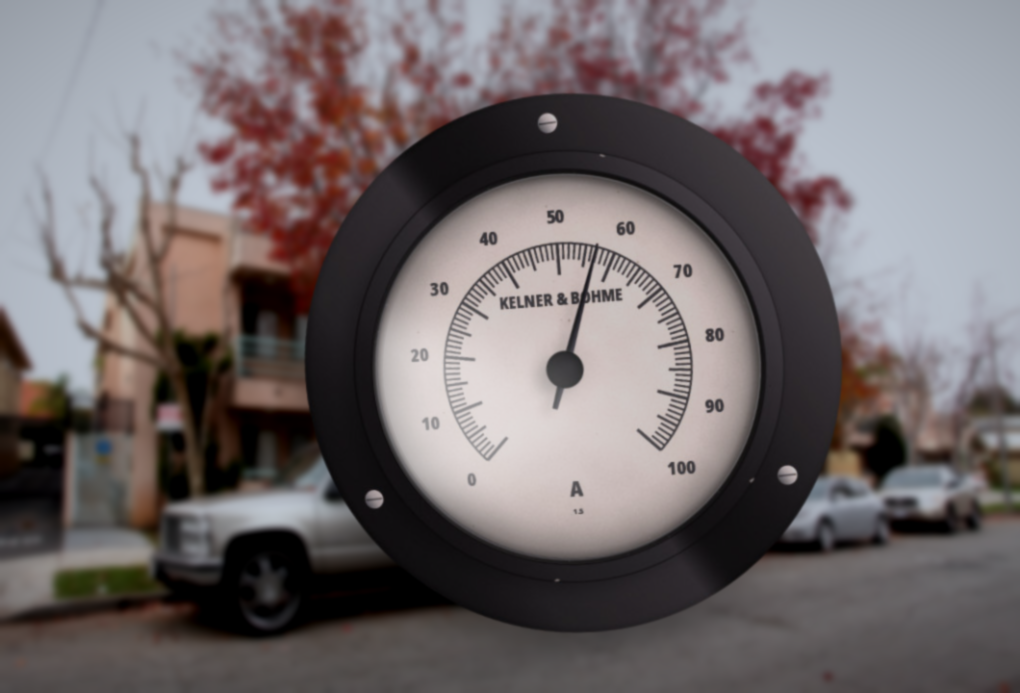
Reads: 57A
